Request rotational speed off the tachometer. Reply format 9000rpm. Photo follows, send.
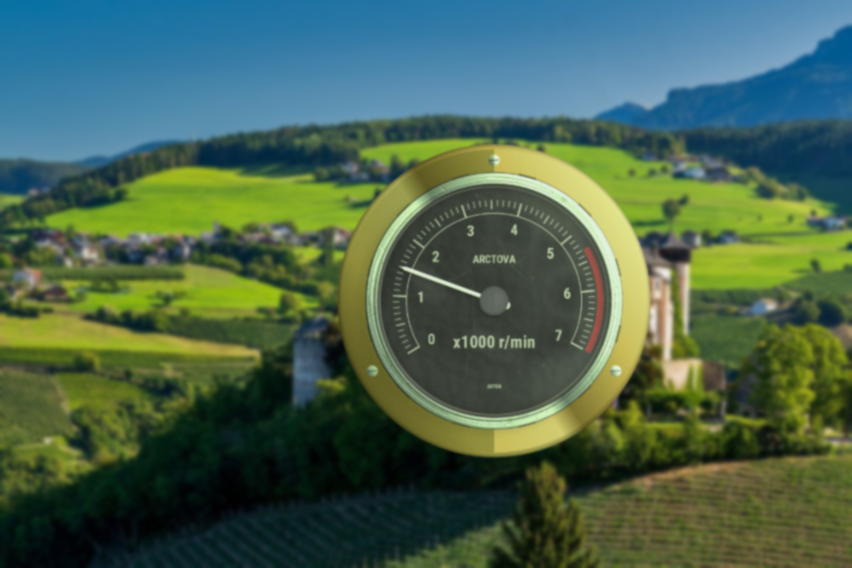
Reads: 1500rpm
